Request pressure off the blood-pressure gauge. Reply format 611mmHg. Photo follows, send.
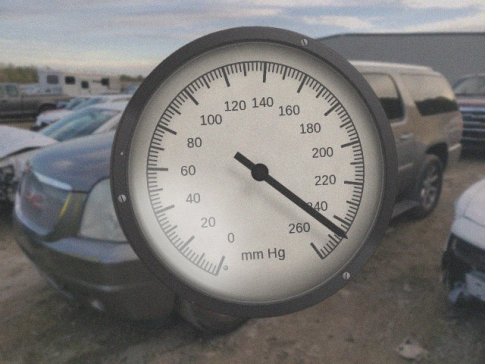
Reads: 246mmHg
